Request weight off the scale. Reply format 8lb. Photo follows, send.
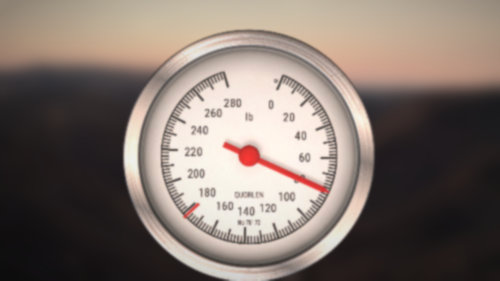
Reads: 80lb
